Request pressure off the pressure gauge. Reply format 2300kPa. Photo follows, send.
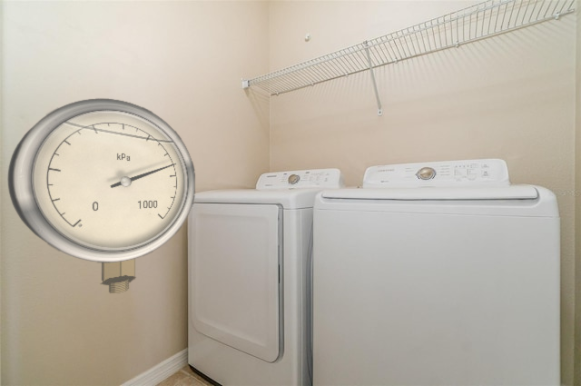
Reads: 750kPa
